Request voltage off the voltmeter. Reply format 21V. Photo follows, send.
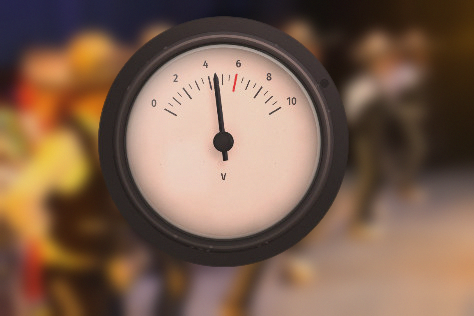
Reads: 4.5V
